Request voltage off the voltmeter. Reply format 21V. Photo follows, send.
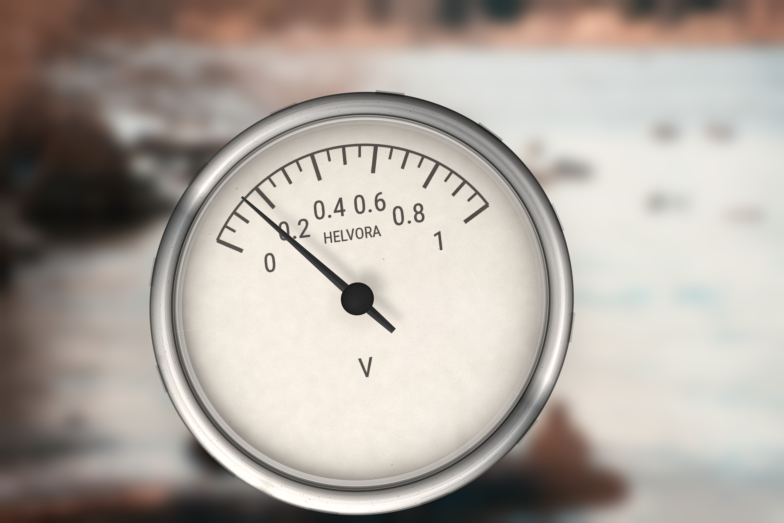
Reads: 0.15V
